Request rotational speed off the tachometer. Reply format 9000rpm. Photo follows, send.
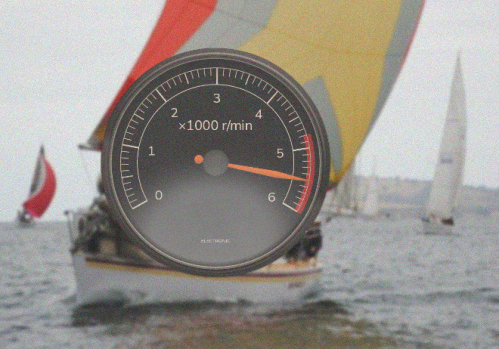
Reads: 5500rpm
